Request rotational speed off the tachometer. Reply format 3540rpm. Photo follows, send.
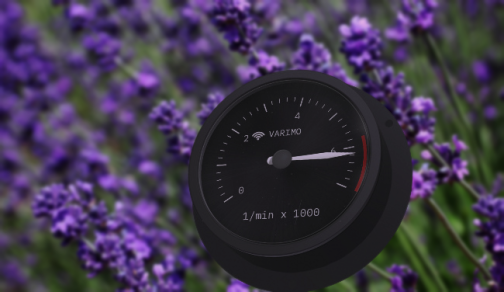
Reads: 6200rpm
